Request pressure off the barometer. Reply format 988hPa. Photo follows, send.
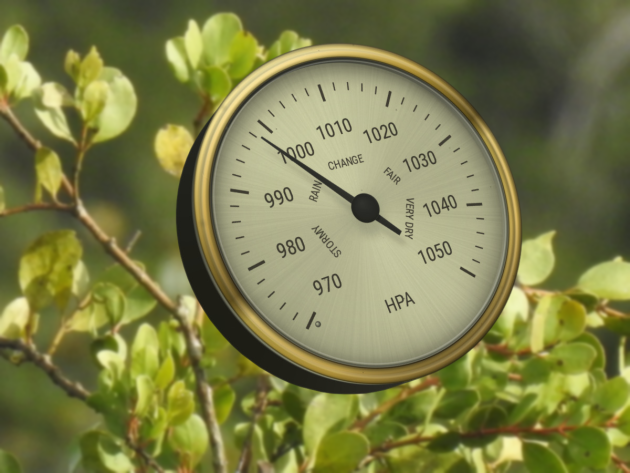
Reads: 998hPa
